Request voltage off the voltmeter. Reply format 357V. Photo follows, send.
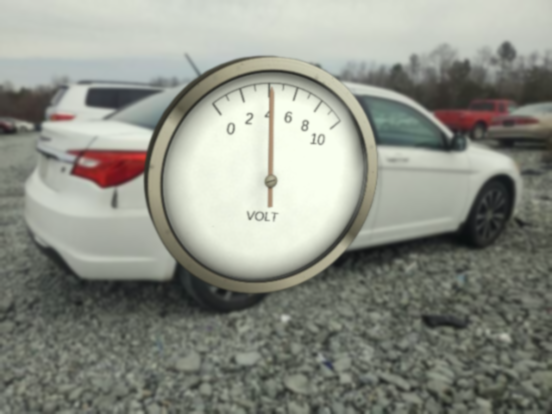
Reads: 4V
